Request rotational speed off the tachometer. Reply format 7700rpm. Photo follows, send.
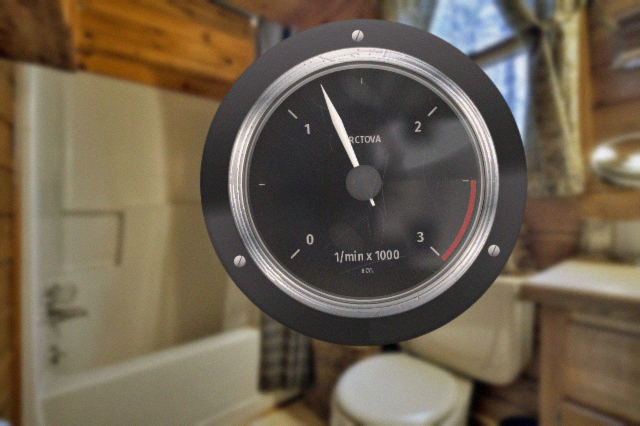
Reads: 1250rpm
